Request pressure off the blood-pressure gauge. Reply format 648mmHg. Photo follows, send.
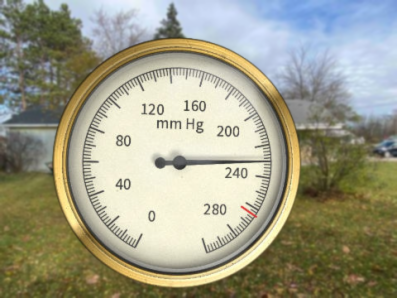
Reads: 230mmHg
